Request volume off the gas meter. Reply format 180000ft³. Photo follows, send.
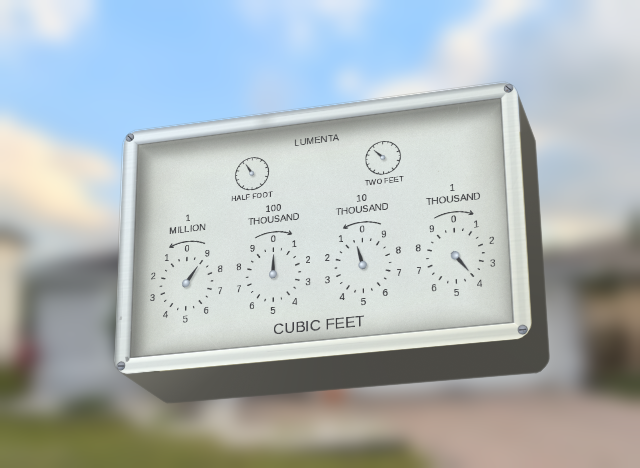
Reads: 900400ft³
